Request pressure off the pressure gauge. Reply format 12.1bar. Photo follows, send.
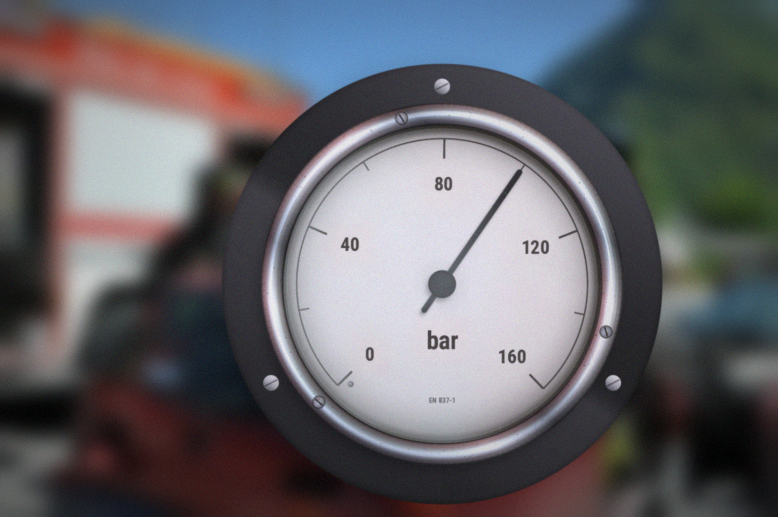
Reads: 100bar
